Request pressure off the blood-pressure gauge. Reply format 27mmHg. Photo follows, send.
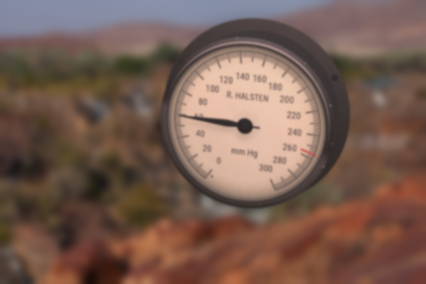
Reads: 60mmHg
